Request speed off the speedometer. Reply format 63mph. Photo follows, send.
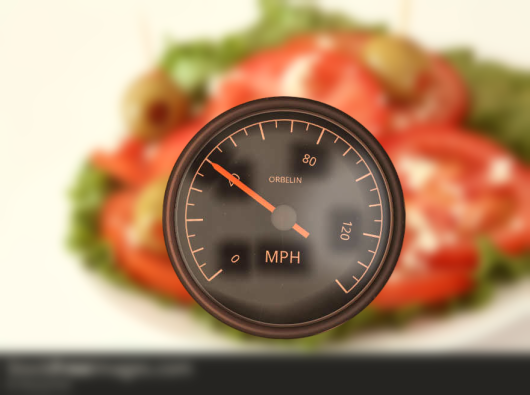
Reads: 40mph
